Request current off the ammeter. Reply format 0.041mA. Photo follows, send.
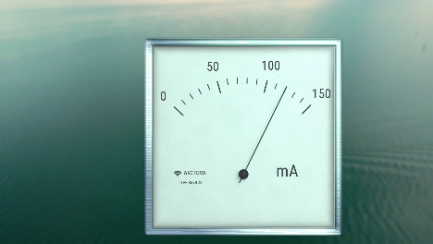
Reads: 120mA
